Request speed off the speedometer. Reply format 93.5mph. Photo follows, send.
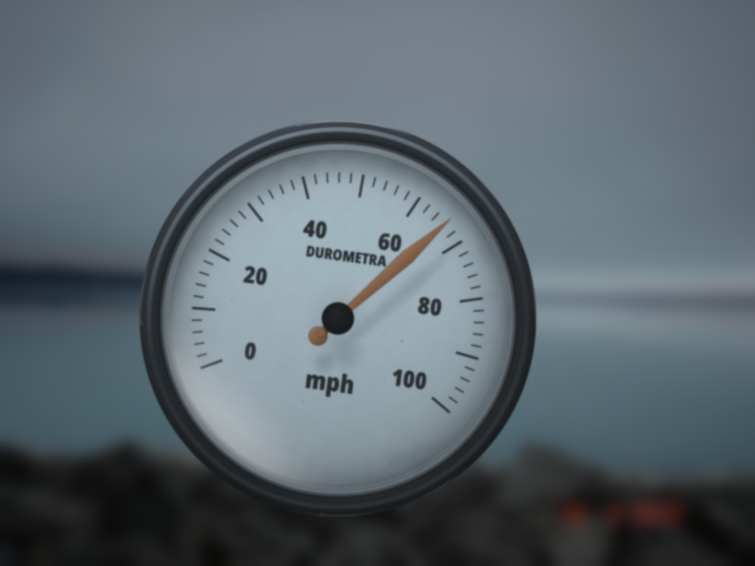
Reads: 66mph
